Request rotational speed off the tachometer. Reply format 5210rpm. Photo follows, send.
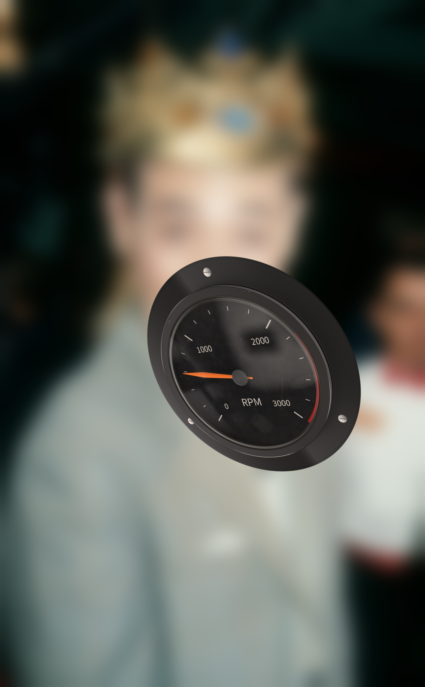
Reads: 600rpm
